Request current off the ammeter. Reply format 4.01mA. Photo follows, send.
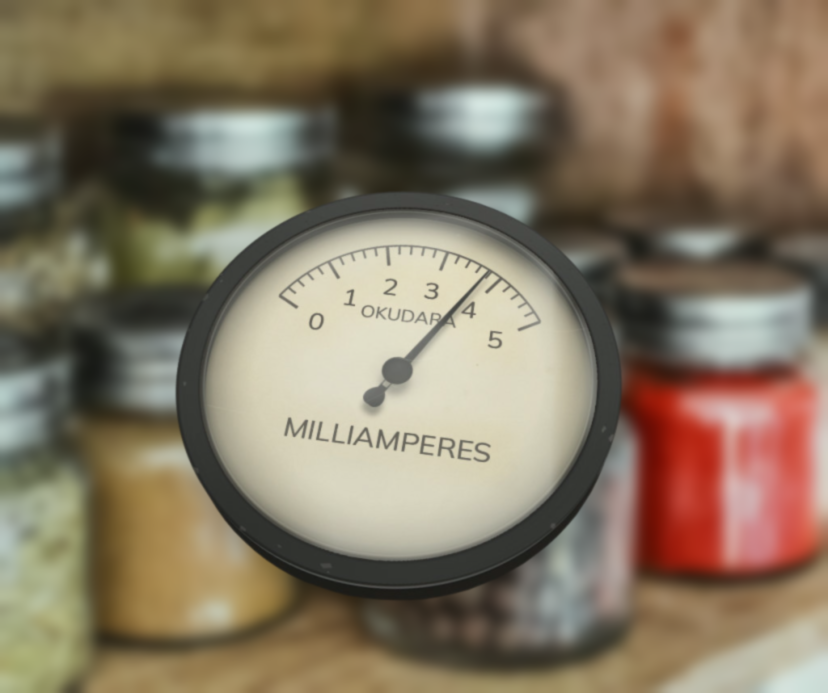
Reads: 3.8mA
